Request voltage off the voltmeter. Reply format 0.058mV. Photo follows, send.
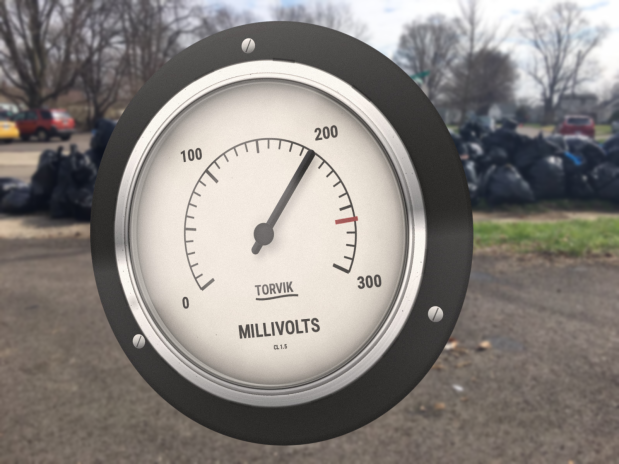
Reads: 200mV
